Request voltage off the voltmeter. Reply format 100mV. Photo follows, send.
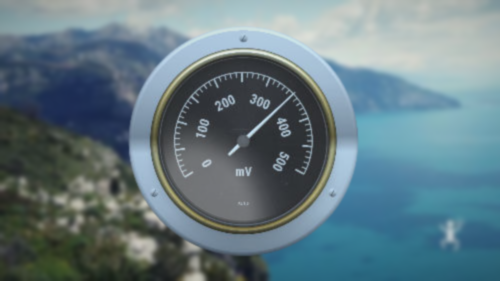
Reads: 350mV
